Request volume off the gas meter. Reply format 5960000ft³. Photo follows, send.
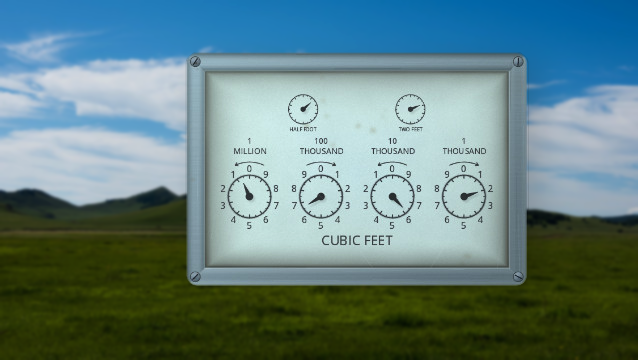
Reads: 66200ft³
